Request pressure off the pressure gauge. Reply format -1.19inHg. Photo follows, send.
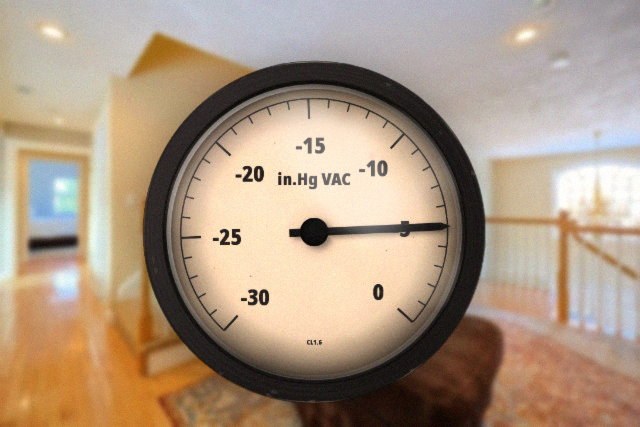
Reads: -5inHg
